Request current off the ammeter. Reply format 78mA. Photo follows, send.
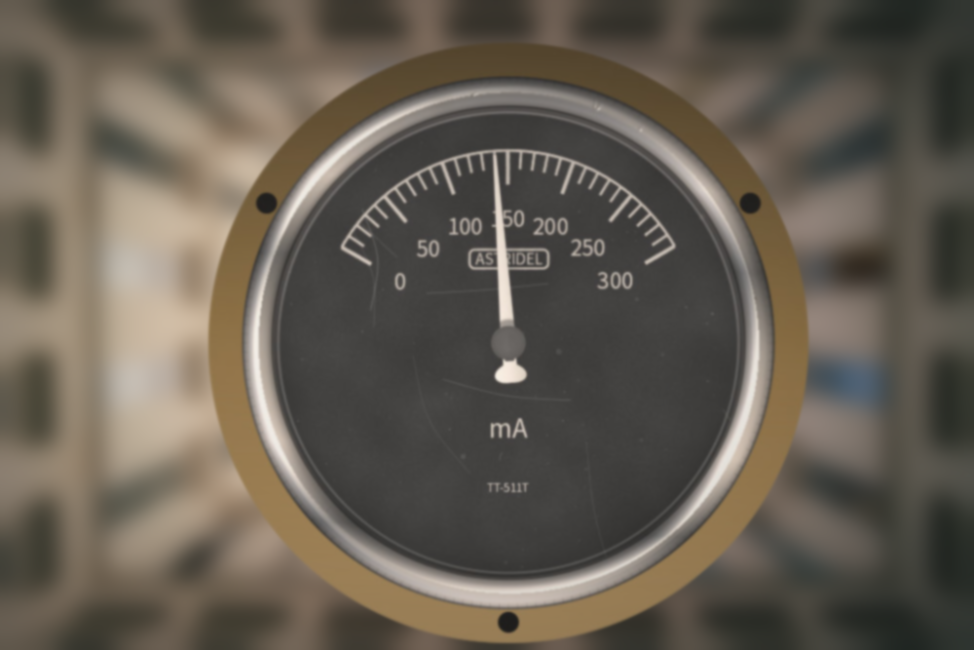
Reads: 140mA
